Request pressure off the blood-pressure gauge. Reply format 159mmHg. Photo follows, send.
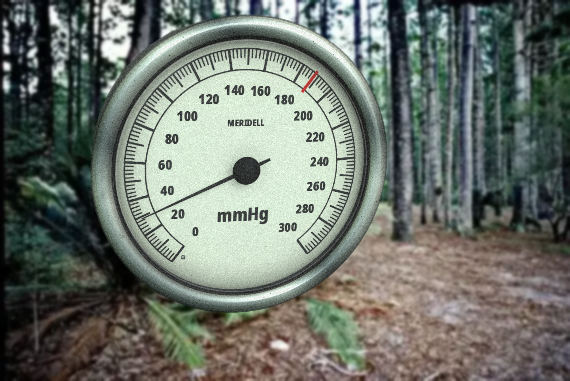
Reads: 30mmHg
